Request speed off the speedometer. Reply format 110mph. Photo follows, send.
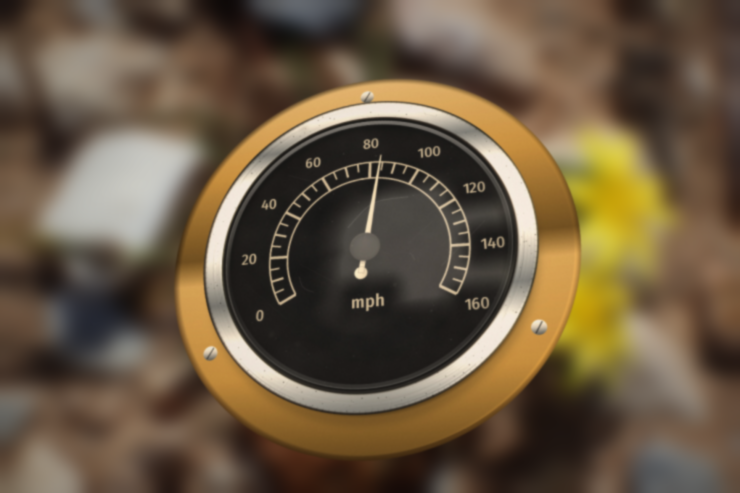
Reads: 85mph
